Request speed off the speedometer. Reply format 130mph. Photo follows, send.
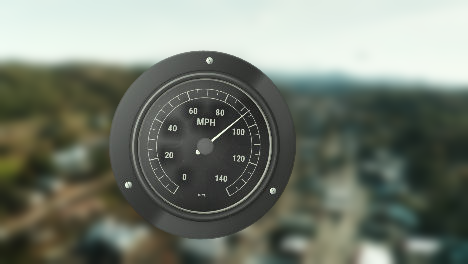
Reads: 92.5mph
